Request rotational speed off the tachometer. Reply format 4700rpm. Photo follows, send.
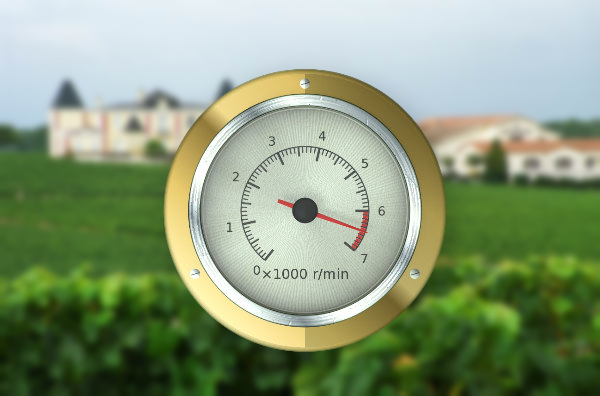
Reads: 6500rpm
